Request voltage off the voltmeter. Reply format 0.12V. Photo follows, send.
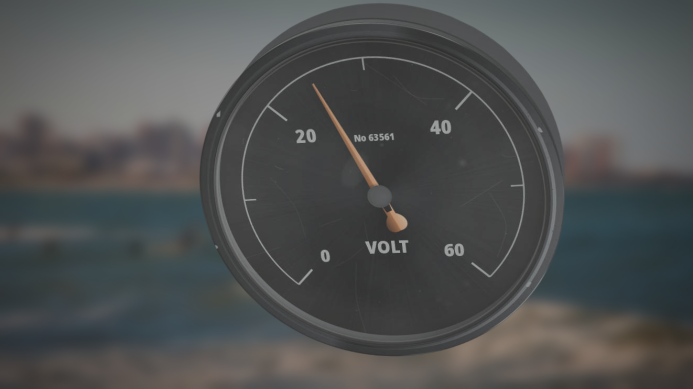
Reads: 25V
